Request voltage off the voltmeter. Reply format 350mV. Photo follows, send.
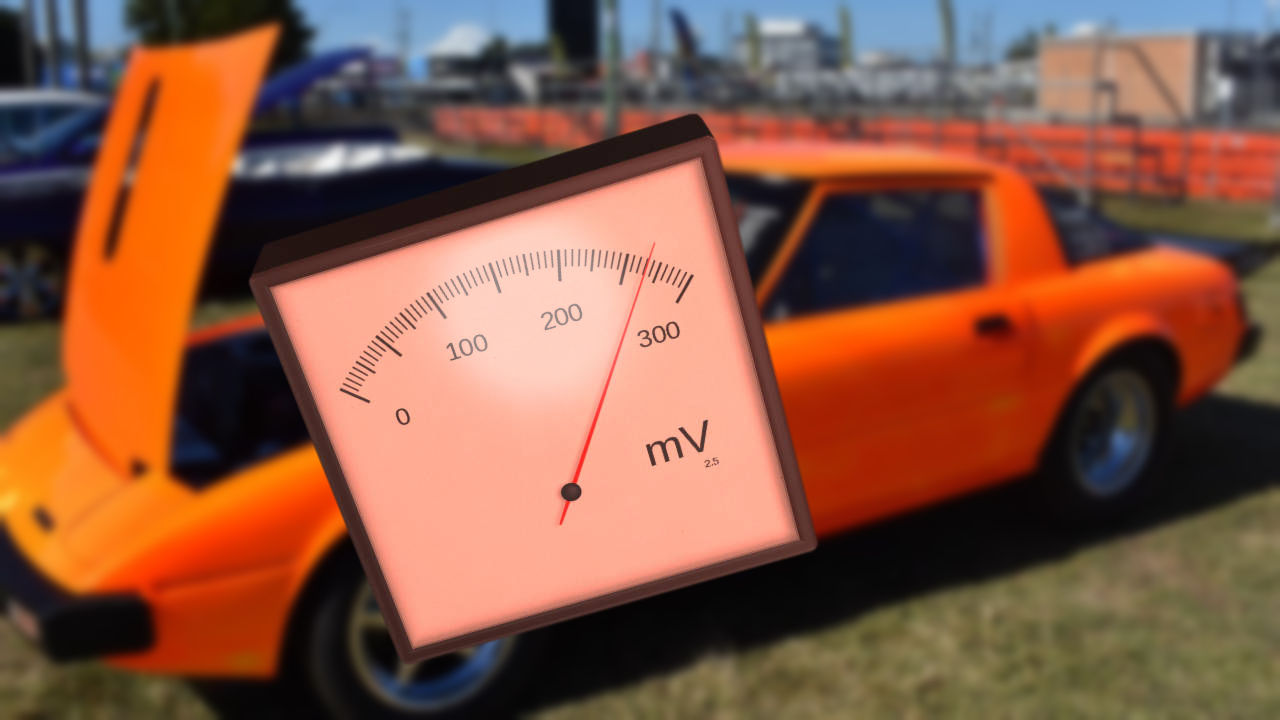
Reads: 265mV
